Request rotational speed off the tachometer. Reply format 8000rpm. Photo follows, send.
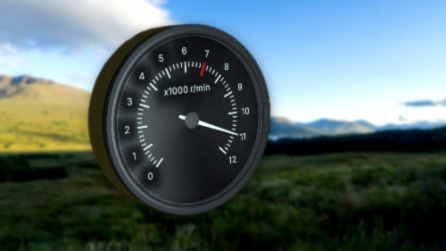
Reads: 11000rpm
